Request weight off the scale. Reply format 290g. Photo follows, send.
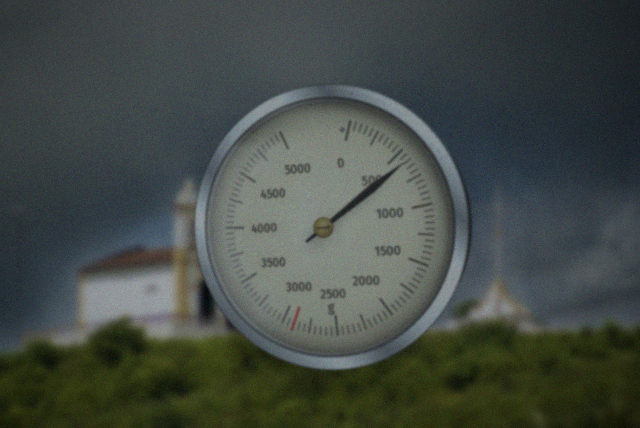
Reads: 600g
